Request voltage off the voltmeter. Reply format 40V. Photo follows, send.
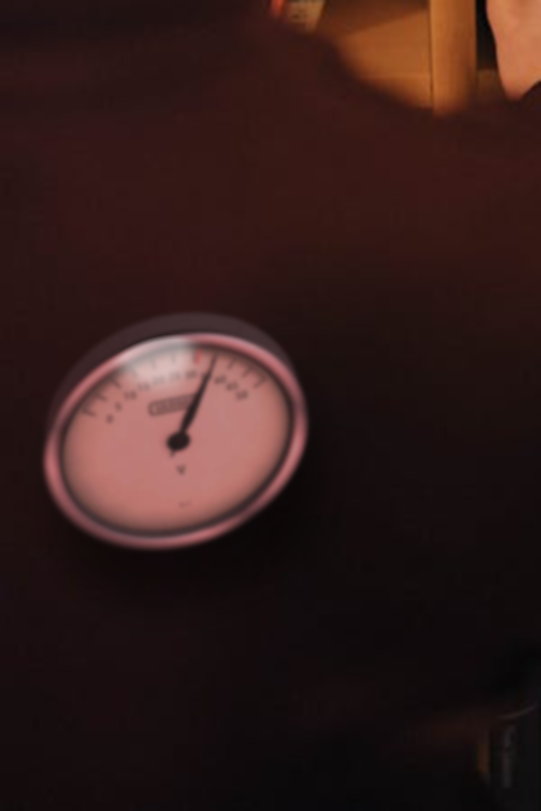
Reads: 35V
